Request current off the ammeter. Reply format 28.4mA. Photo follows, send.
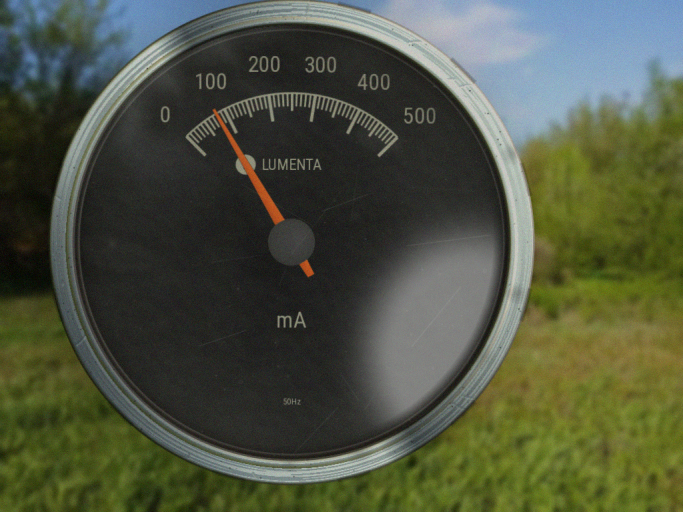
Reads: 80mA
